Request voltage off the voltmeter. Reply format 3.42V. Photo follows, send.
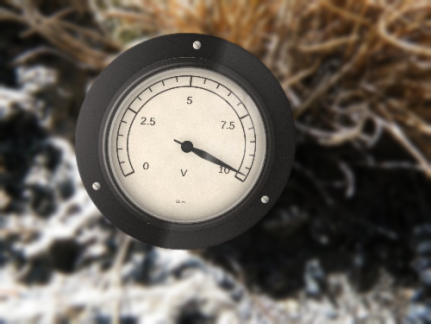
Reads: 9.75V
